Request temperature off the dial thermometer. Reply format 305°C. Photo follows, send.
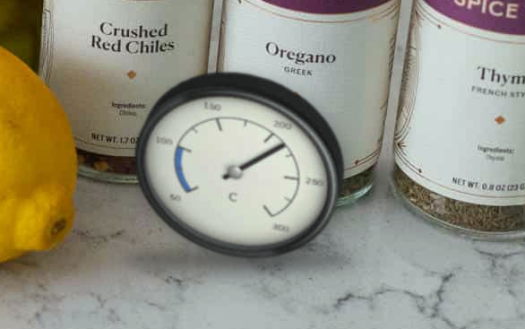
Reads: 212.5°C
